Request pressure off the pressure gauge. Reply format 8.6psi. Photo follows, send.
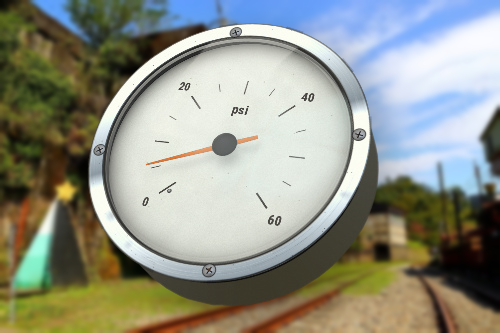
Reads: 5psi
